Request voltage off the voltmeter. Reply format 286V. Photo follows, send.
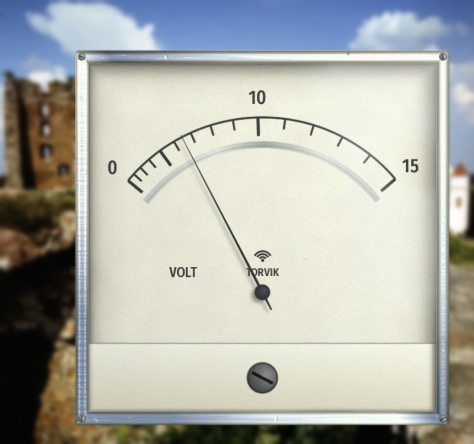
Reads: 6.5V
